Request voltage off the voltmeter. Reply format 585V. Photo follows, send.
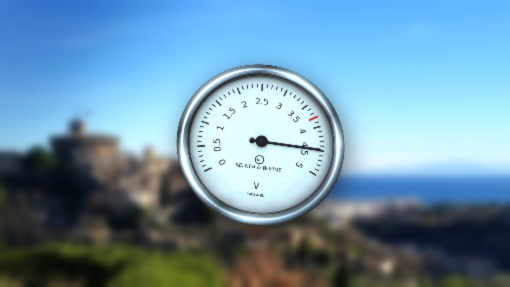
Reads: 4.5V
